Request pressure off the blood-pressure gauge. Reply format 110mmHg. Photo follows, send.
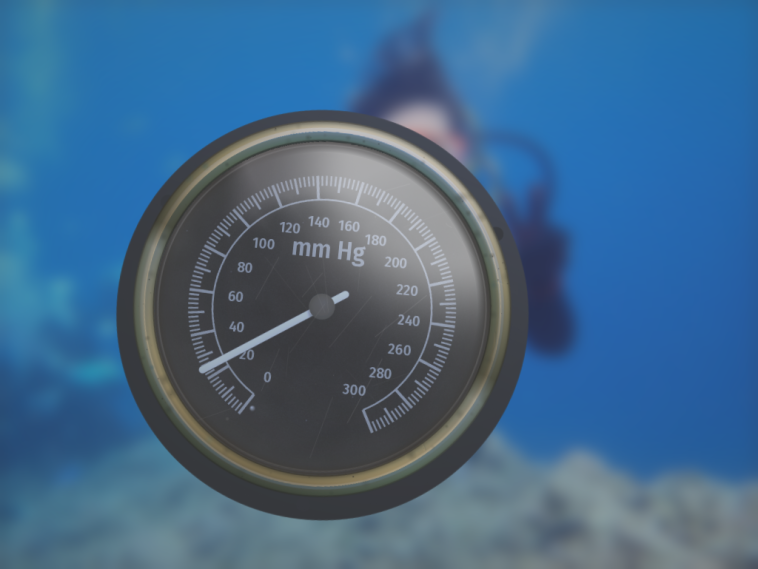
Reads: 24mmHg
